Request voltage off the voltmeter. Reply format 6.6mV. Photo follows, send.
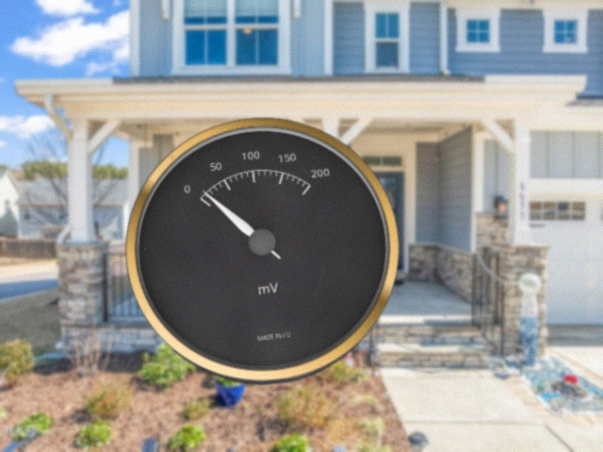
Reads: 10mV
